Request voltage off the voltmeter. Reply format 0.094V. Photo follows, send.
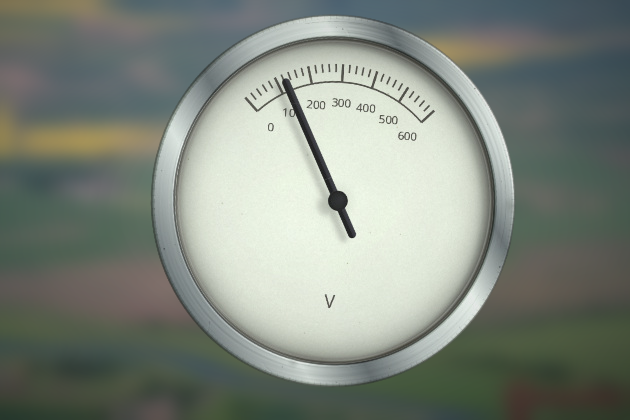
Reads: 120V
